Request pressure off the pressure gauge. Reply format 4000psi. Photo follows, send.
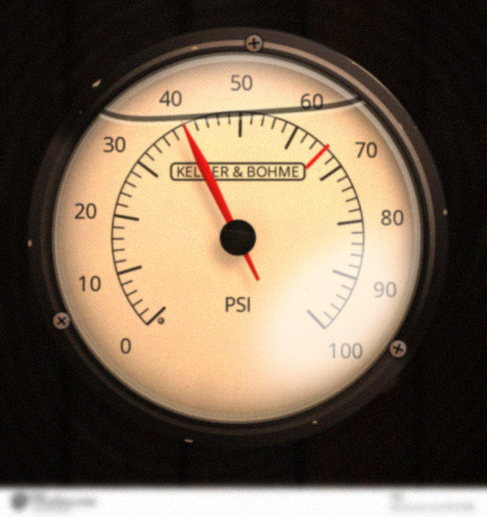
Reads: 40psi
